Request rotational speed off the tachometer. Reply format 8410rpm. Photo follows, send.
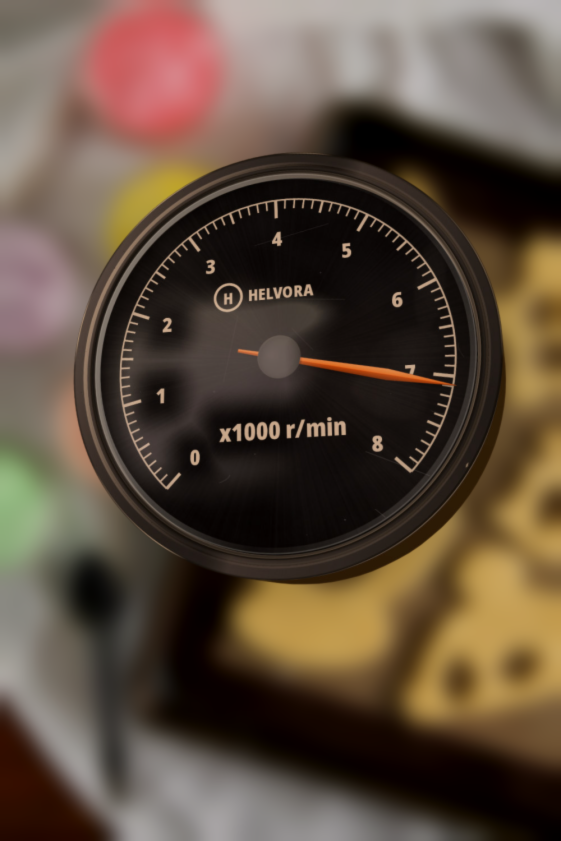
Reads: 7100rpm
